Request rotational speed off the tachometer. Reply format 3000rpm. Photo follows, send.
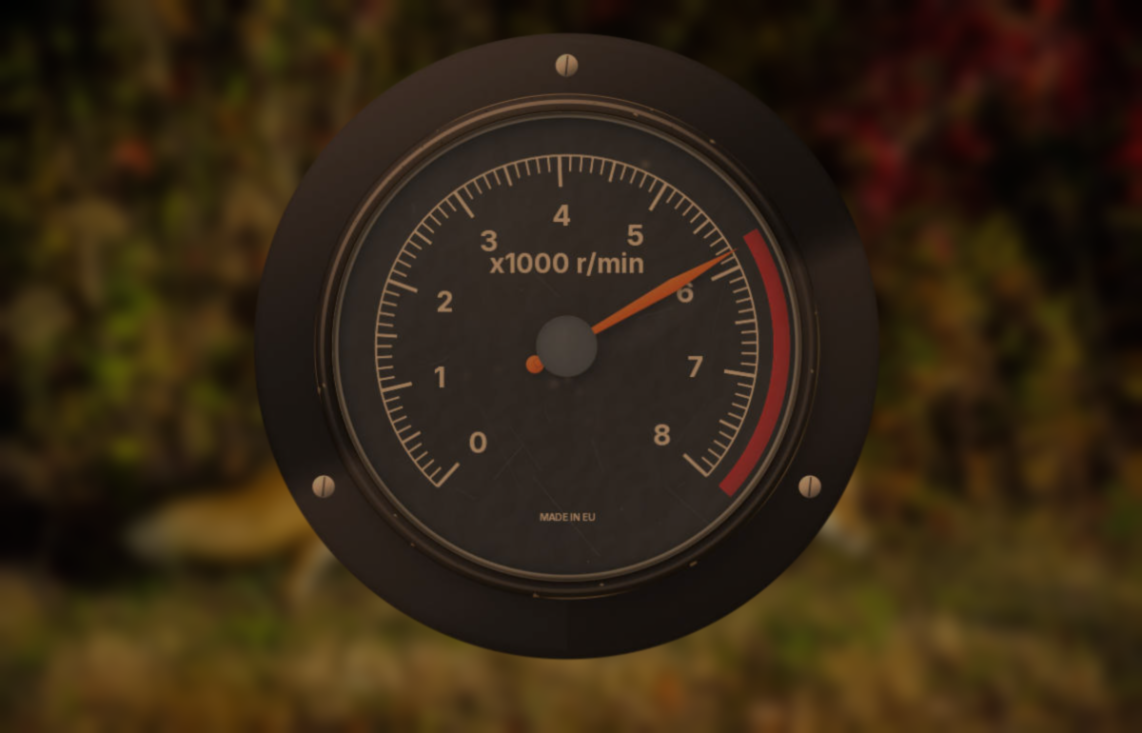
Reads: 5850rpm
